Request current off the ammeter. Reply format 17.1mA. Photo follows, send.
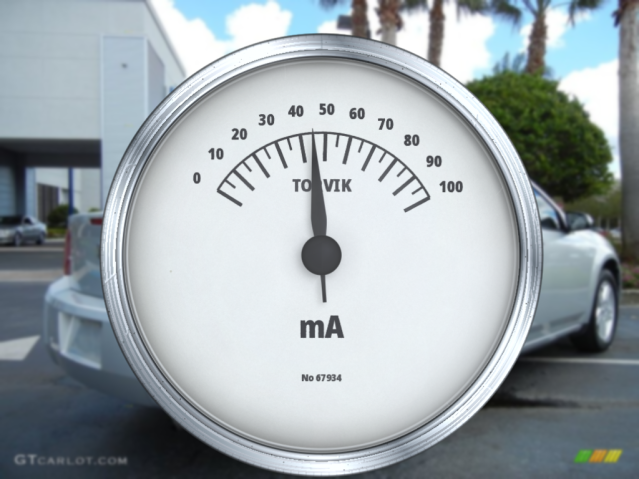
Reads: 45mA
